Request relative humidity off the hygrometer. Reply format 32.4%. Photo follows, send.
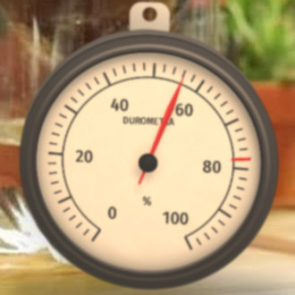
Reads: 56%
